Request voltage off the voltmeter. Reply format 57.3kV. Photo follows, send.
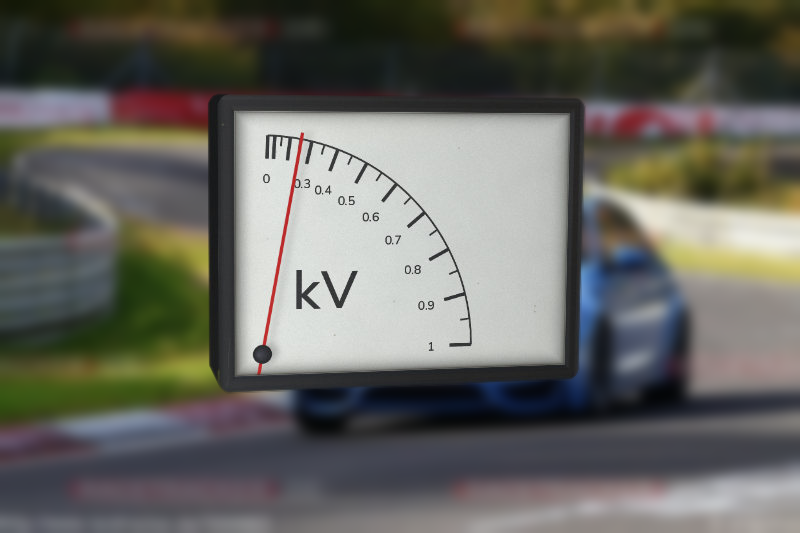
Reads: 0.25kV
